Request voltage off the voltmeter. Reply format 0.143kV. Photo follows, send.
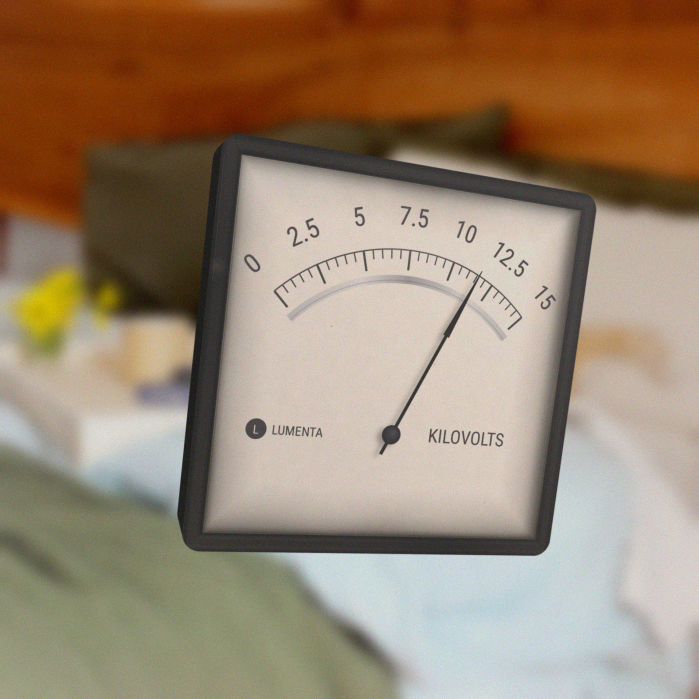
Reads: 11.5kV
